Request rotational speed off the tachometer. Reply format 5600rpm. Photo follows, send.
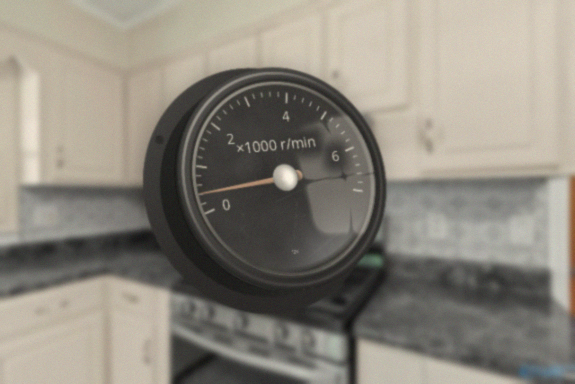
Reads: 400rpm
